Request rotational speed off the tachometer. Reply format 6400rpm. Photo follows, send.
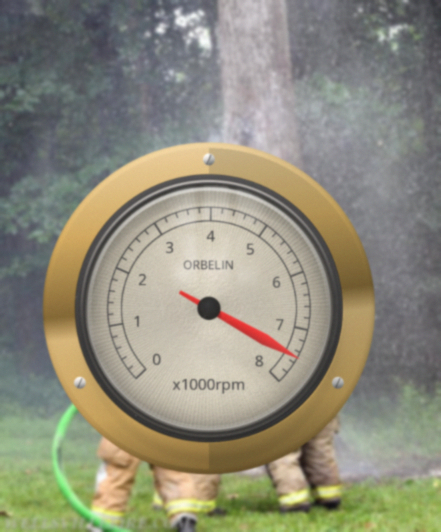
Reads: 7500rpm
